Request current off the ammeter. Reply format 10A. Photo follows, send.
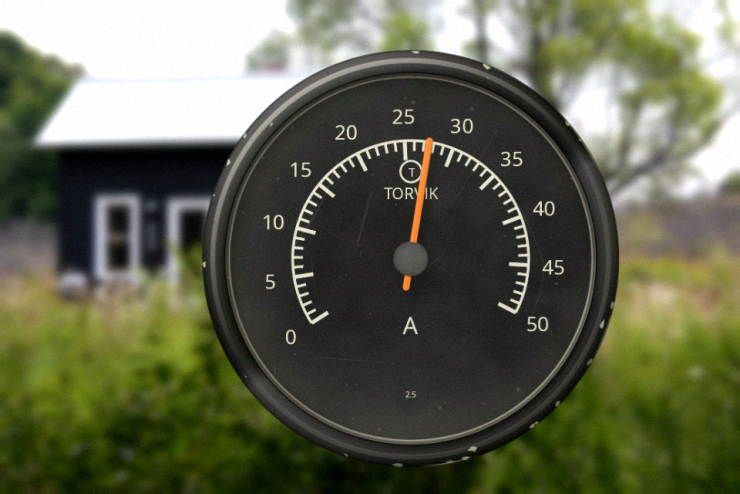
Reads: 27.5A
